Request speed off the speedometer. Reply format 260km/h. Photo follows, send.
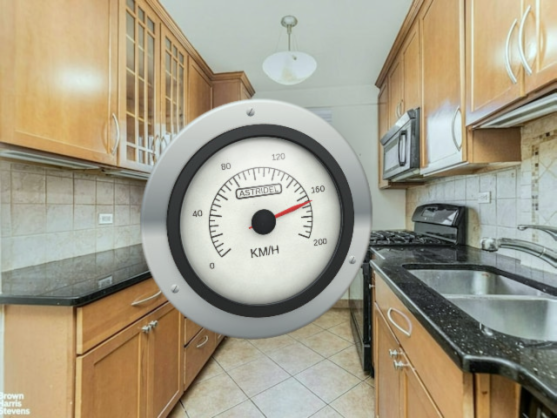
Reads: 165km/h
